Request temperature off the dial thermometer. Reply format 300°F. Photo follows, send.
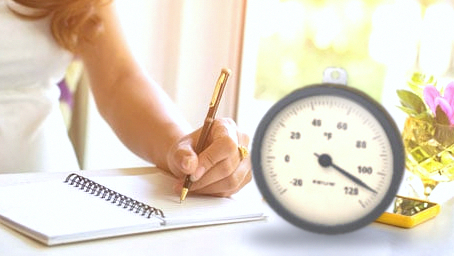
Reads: 110°F
